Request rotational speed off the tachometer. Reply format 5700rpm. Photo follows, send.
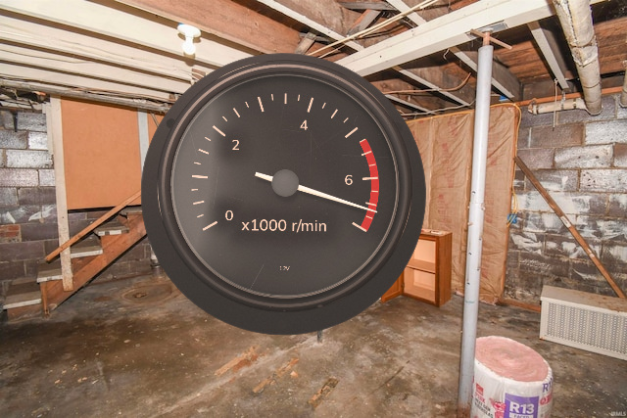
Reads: 6625rpm
